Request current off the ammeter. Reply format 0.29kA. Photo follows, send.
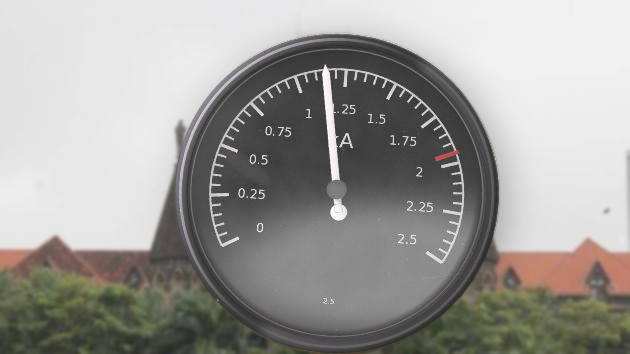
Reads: 1.15kA
